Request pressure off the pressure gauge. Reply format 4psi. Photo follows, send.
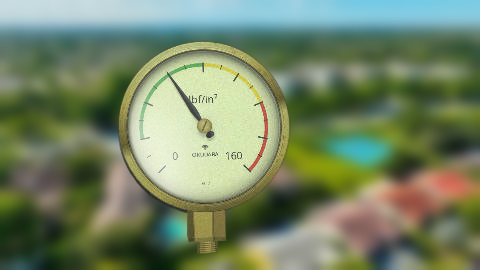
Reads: 60psi
